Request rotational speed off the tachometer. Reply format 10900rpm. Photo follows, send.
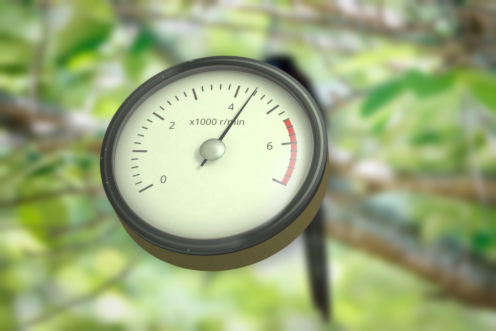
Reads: 4400rpm
